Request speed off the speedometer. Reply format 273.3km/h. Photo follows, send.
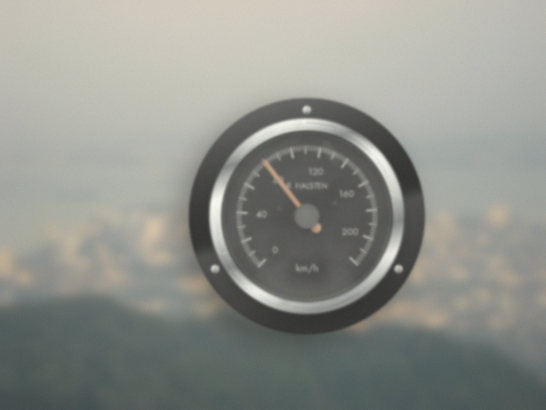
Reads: 80km/h
